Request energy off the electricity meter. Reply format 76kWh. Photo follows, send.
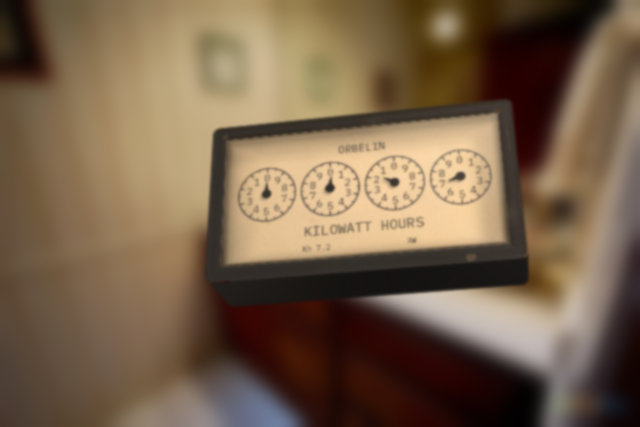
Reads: 17kWh
